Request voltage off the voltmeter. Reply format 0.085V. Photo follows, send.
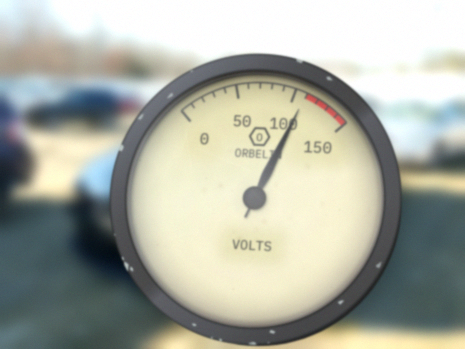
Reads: 110V
